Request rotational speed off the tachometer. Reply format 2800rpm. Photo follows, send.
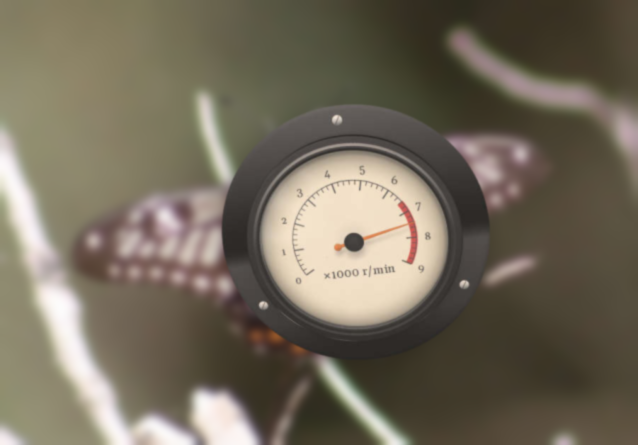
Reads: 7400rpm
